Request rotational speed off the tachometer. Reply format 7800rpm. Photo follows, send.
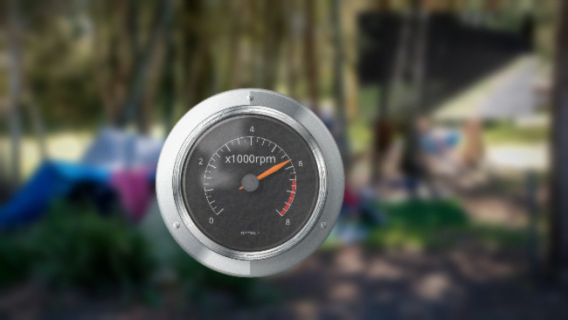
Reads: 5750rpm
